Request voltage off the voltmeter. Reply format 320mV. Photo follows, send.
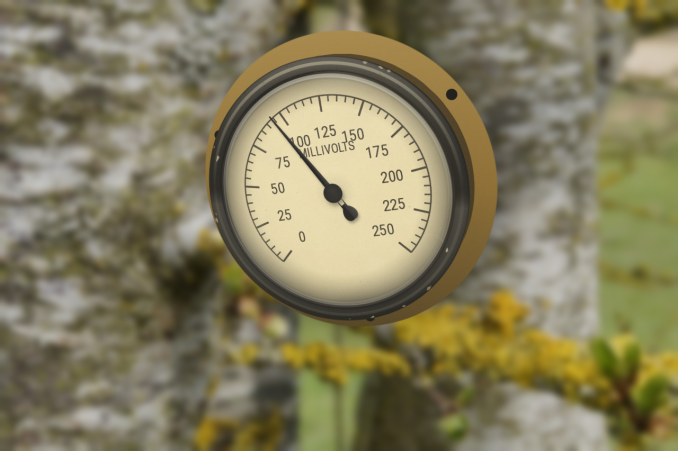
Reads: 95mV
